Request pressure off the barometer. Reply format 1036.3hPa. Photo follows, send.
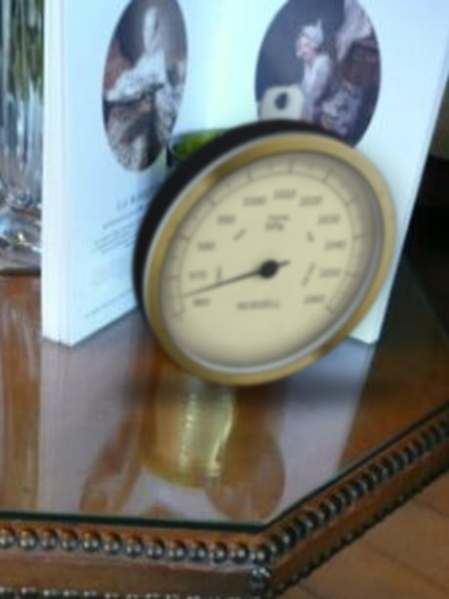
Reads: 965hPa
